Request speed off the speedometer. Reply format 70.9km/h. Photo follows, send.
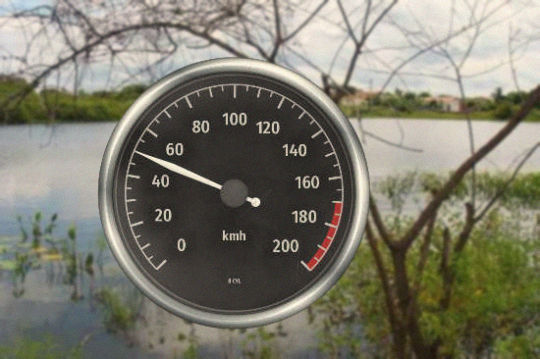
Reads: 50km/h
